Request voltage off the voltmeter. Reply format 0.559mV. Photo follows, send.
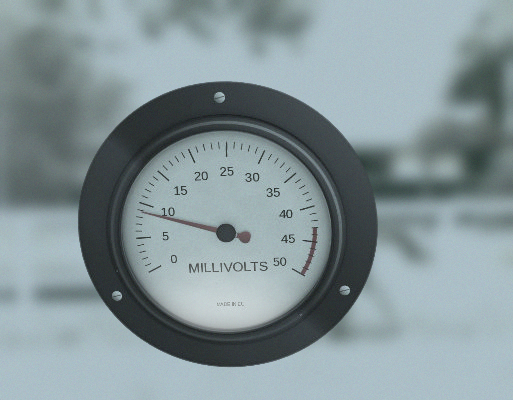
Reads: 9mV
